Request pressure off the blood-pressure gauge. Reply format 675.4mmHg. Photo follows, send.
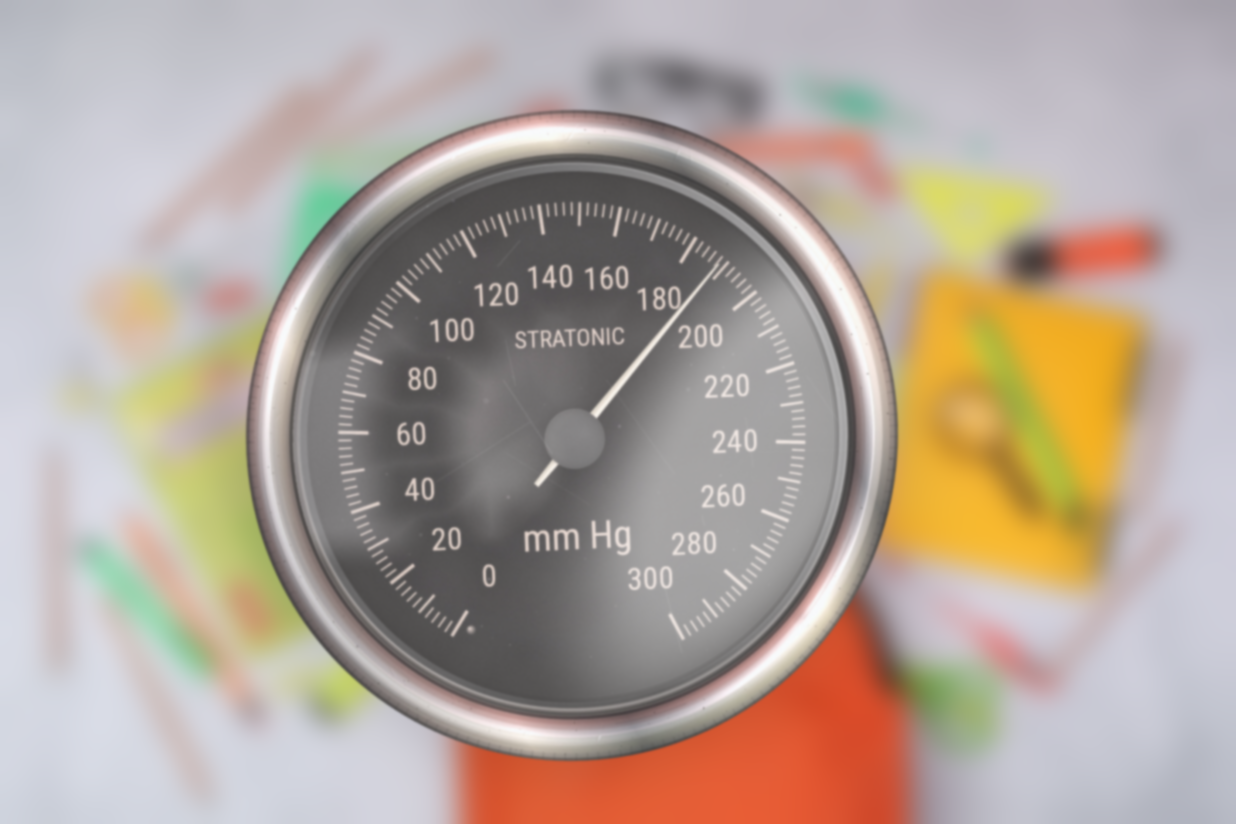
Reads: 188mmHg
